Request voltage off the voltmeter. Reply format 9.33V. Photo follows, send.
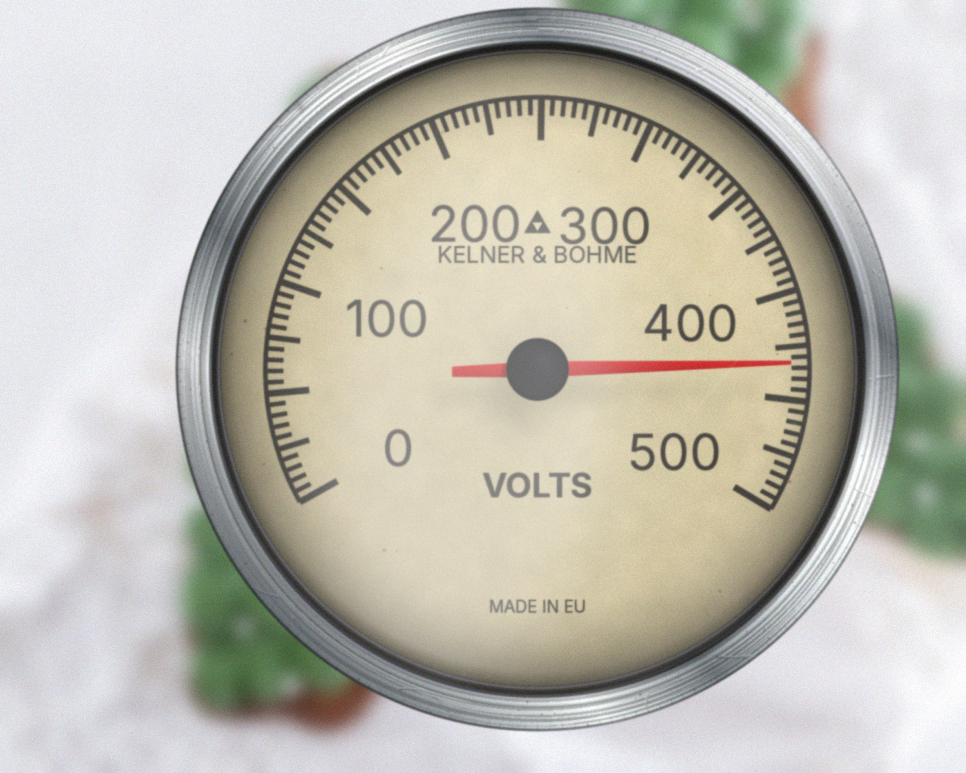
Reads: 432.5V
